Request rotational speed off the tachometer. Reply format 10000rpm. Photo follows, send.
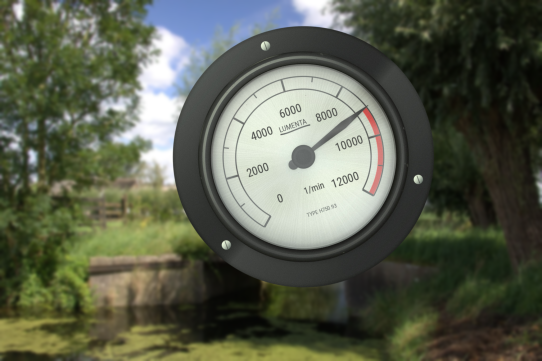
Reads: 9000rpm
